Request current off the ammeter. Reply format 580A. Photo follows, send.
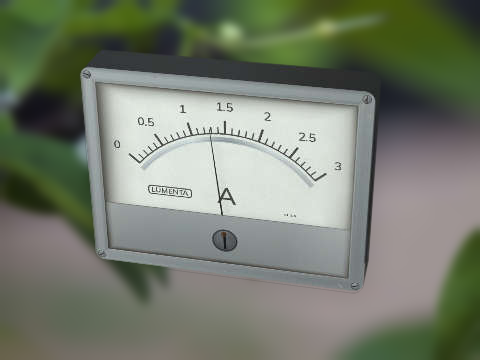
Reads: 1.3A
